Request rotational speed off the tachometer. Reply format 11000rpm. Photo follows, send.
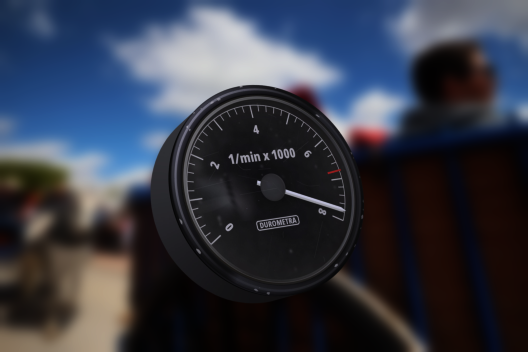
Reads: 7800rpm
